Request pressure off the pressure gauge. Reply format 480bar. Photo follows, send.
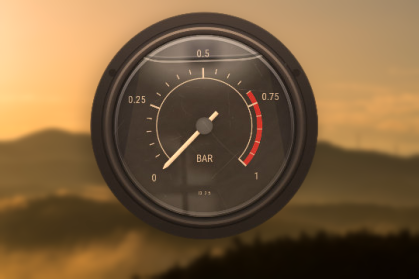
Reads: 0bar
